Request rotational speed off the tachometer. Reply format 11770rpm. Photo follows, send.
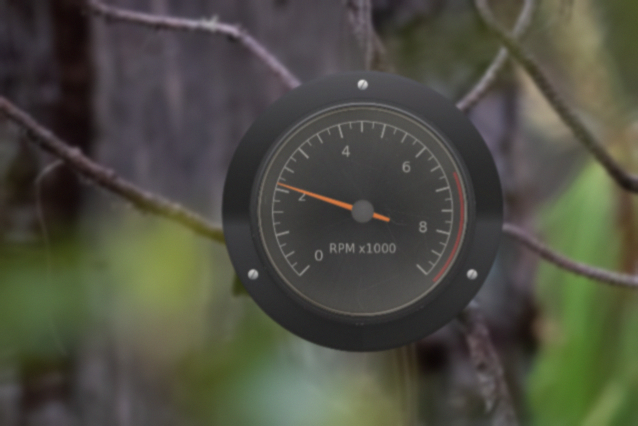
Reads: 2125rpm
